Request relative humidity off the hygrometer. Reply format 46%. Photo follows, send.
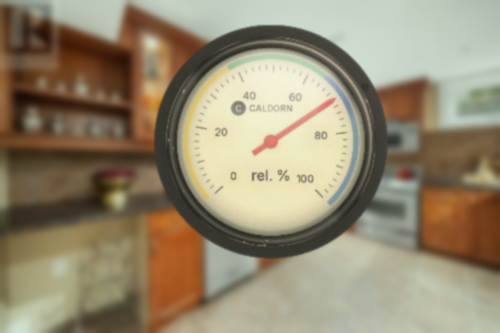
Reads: 70%
